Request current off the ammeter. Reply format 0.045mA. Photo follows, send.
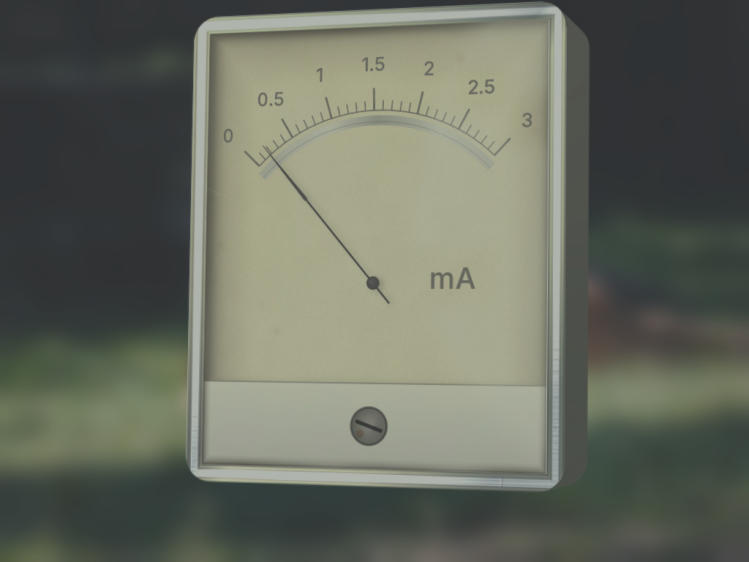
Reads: 0.2mA
